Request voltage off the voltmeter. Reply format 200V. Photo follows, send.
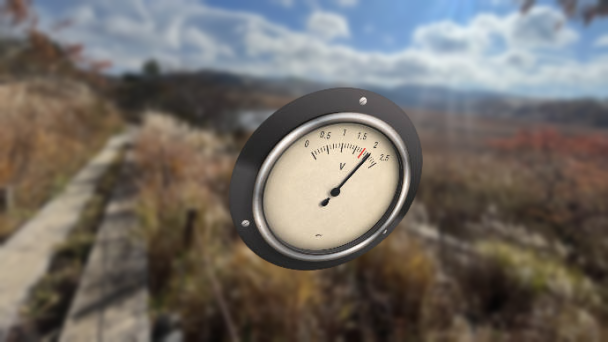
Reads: 2V
